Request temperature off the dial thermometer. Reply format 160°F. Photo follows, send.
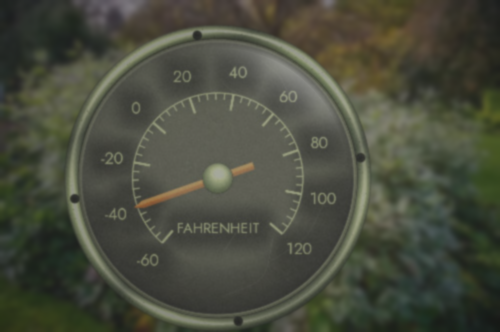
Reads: -40°F
